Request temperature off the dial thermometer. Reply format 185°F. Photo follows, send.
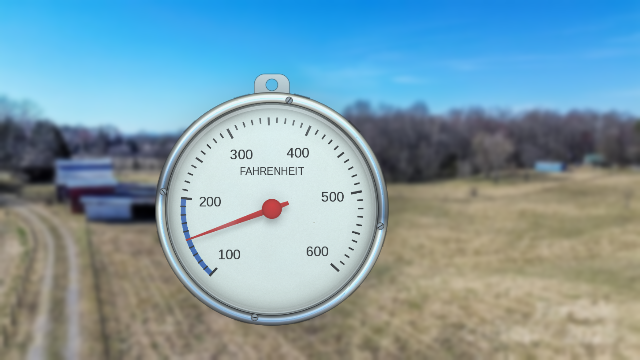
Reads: 150°F
